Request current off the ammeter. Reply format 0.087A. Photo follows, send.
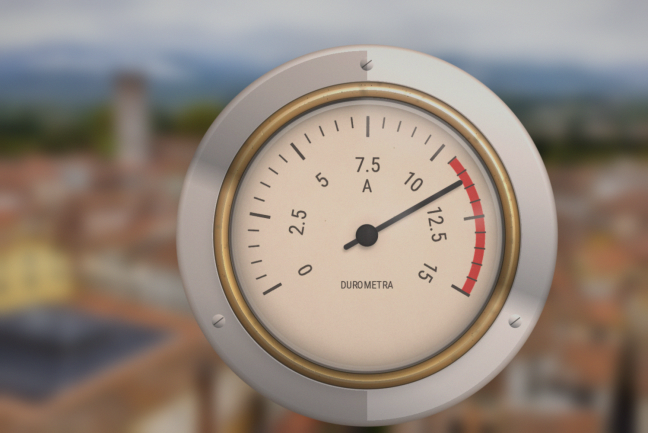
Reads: 11.25A
